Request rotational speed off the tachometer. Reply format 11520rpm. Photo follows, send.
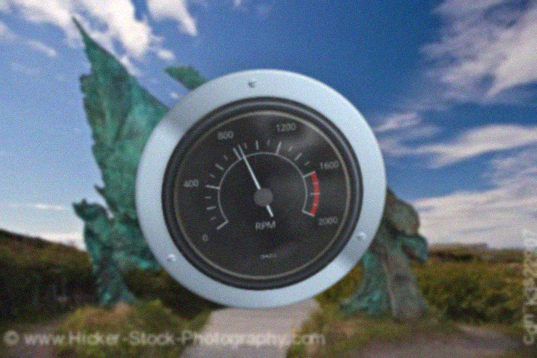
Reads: 850rpm
